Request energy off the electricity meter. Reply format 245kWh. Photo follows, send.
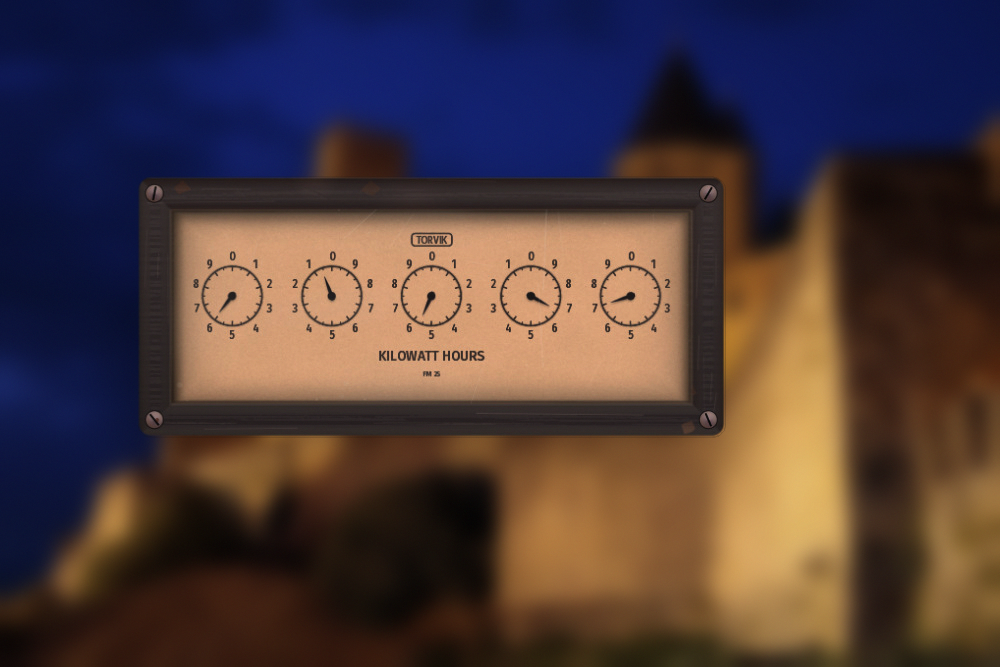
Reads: 60567kWh
